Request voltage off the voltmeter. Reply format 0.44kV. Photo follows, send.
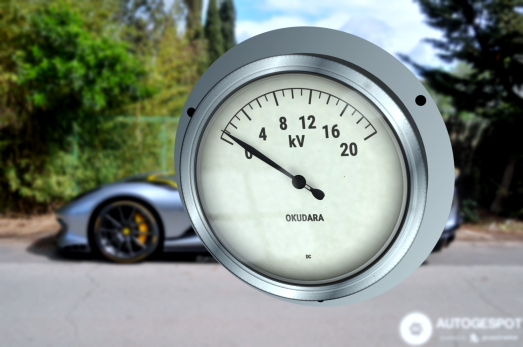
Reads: 1kV
